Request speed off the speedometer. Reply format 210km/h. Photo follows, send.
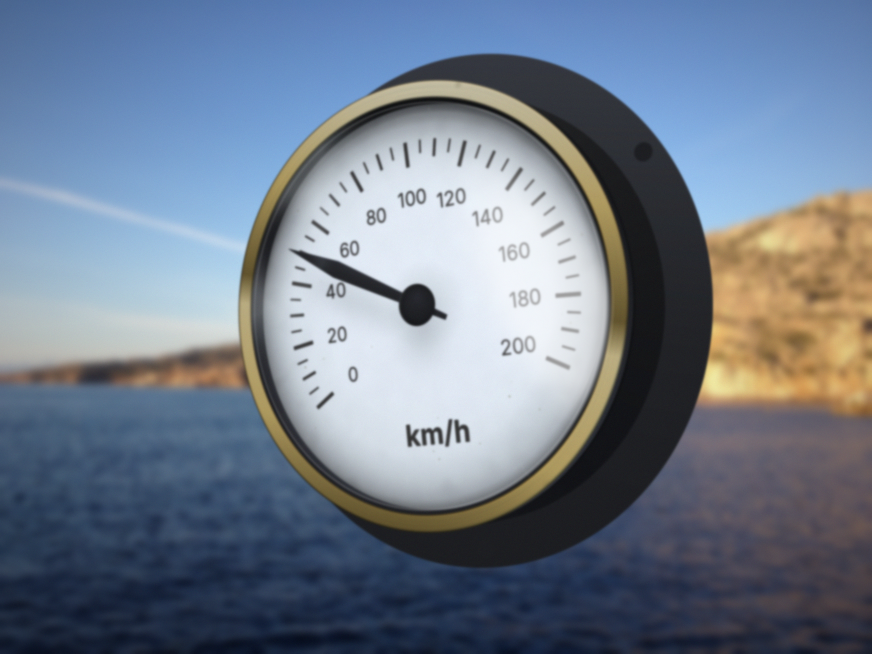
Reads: 50km/h
